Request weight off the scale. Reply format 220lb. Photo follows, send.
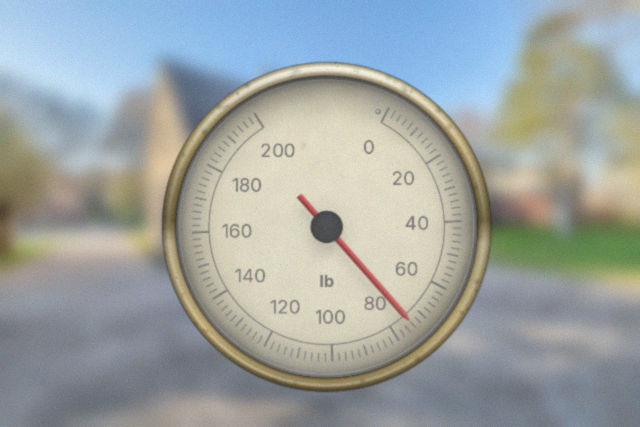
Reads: 74lb
